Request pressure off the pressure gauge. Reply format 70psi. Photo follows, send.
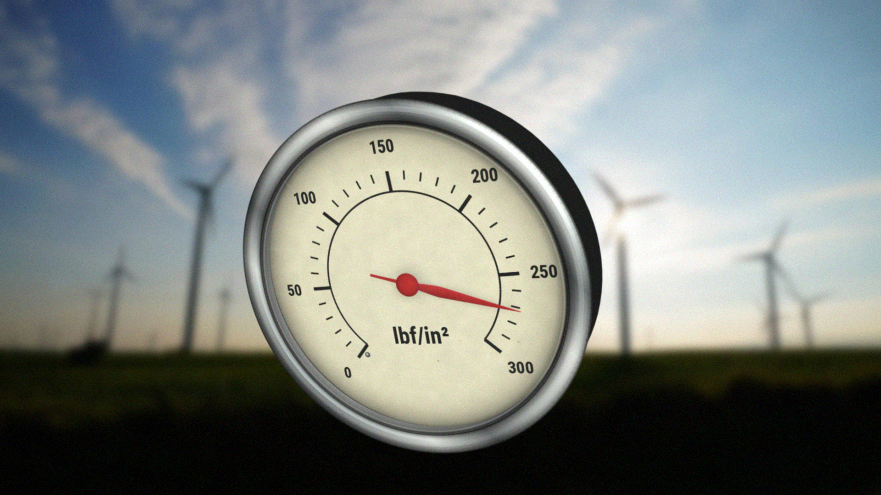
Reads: 270psi
